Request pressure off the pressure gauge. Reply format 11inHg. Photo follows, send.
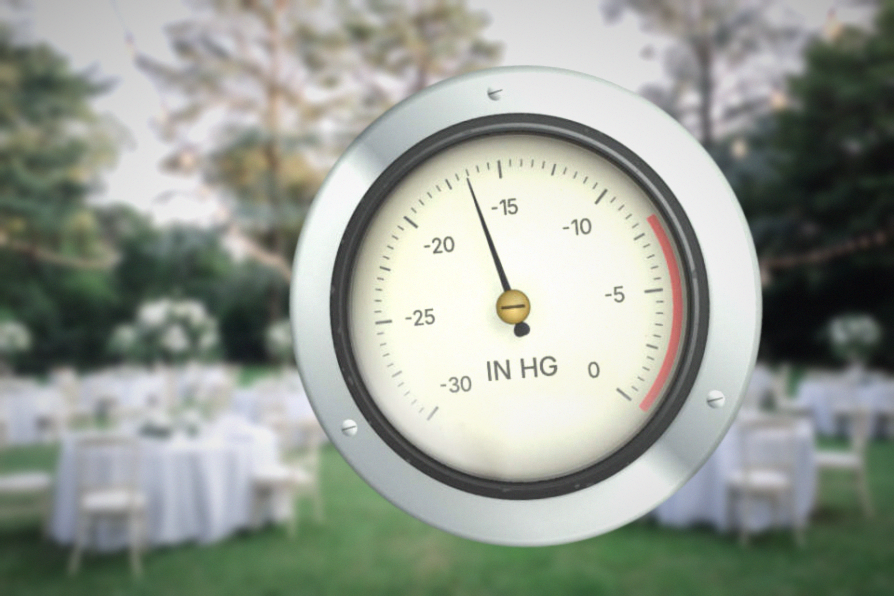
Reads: -16.5inHg
